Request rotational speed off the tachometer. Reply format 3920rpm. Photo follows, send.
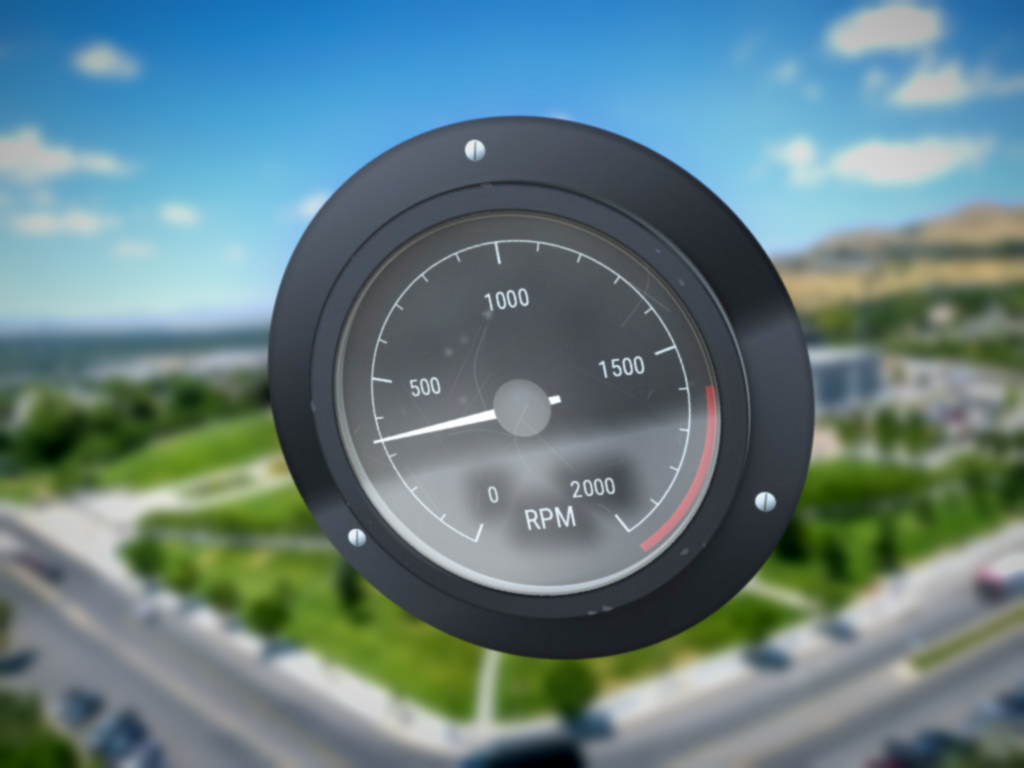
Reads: 350rpm
